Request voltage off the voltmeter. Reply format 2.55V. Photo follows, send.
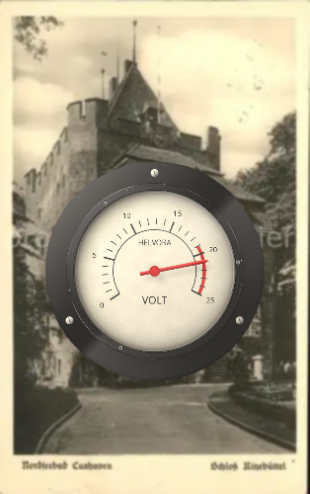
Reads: 21V
